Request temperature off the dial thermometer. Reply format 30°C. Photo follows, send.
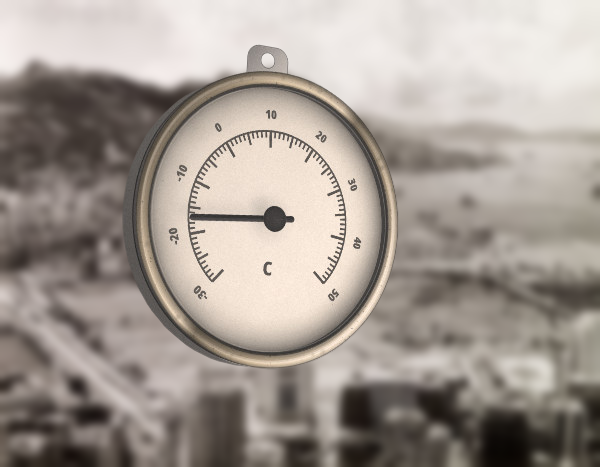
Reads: -17°C
